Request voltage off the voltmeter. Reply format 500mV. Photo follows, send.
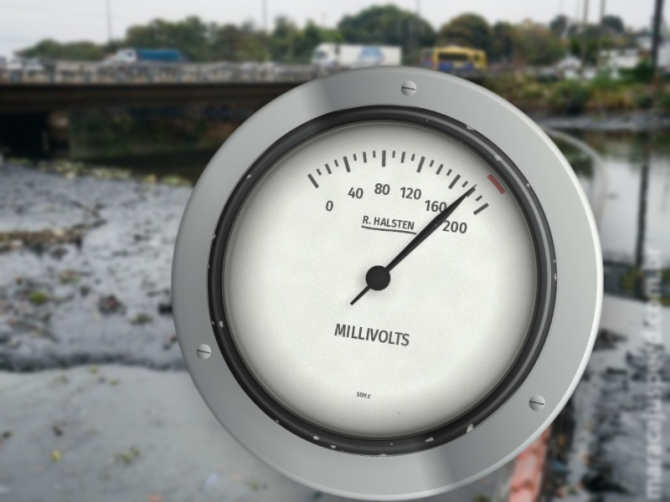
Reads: 180mV
